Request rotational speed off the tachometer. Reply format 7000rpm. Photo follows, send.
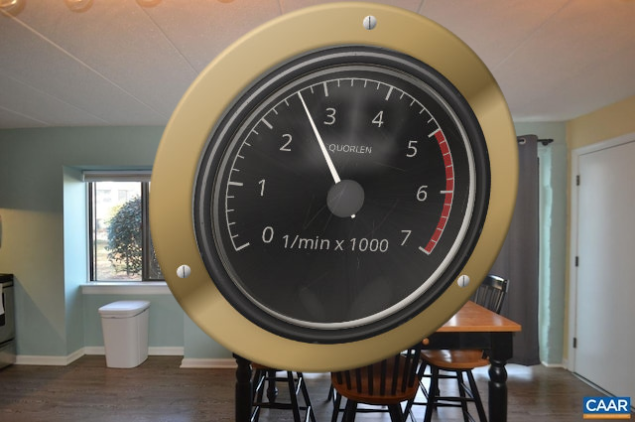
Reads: 2600rpm
